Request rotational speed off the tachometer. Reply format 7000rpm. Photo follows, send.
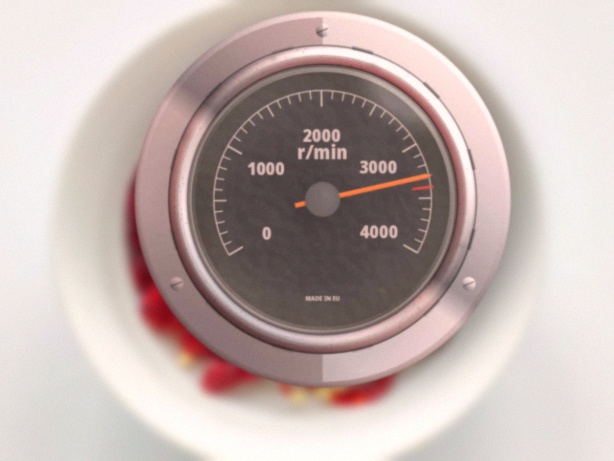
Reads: 3300rpm
